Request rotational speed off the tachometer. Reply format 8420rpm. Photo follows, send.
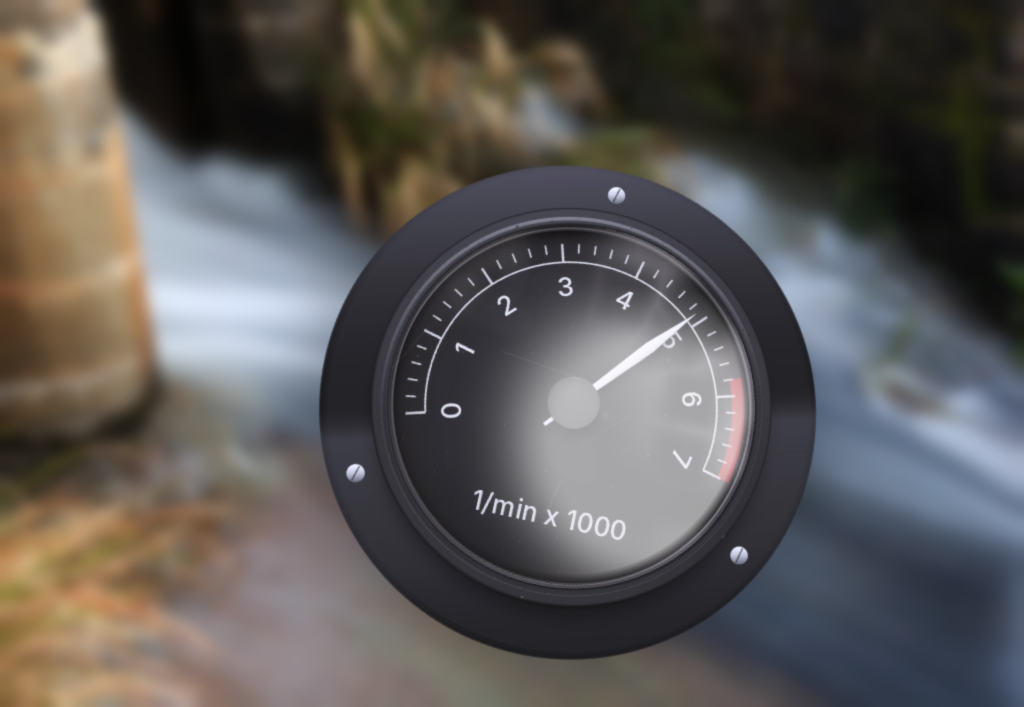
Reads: 4900rpm
